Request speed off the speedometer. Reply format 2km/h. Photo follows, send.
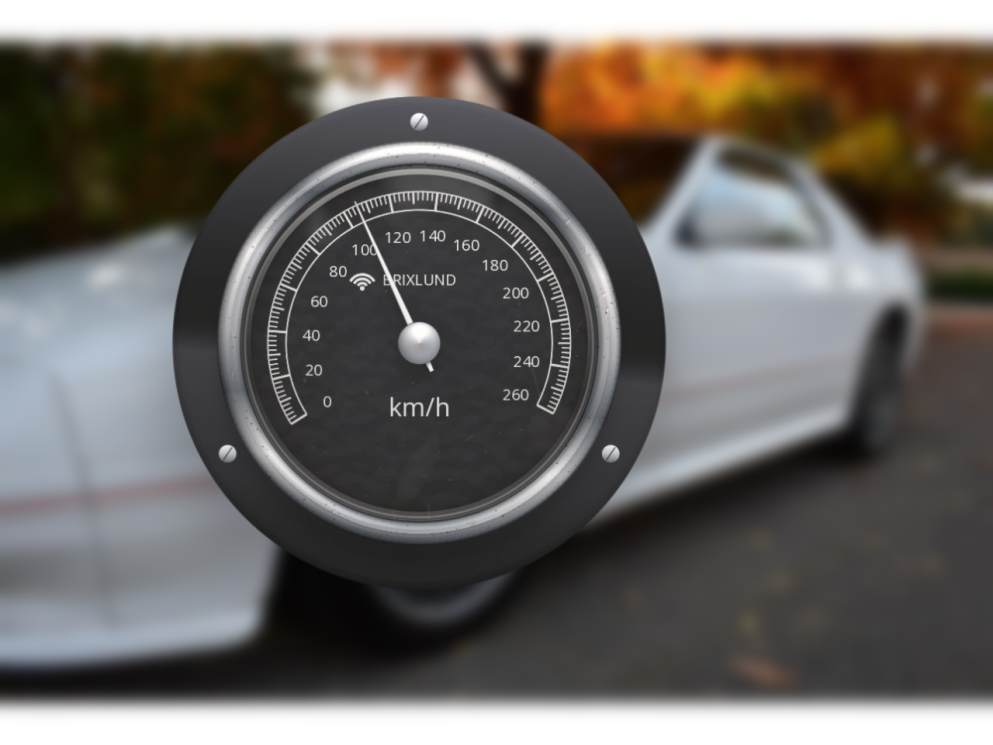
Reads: 106km/h
